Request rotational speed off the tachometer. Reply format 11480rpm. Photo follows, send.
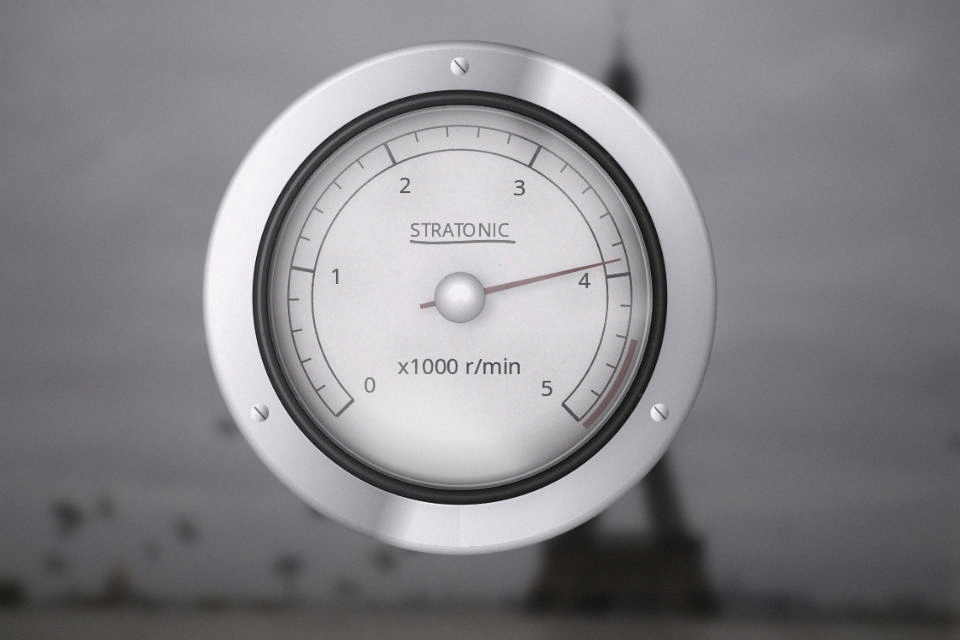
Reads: 3900rpm
